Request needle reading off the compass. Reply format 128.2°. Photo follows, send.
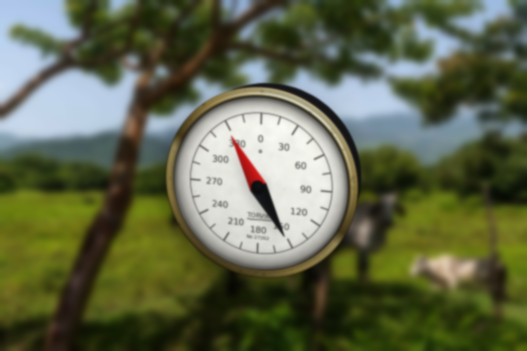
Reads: 330°
